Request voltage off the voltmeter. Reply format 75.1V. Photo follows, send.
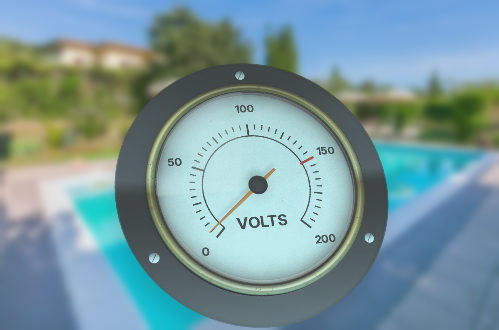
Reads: 5V
